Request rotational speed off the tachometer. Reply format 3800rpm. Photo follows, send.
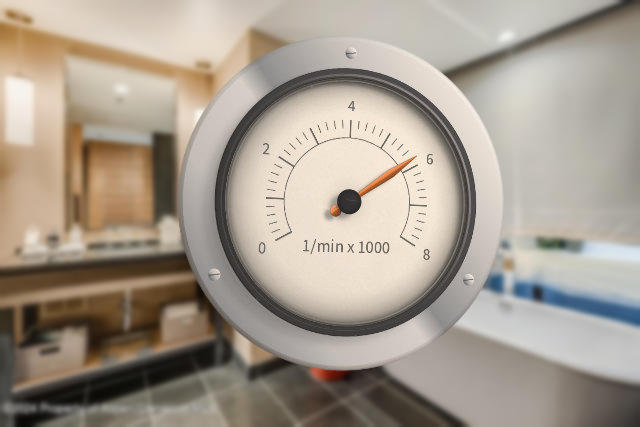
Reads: 5800rpm
